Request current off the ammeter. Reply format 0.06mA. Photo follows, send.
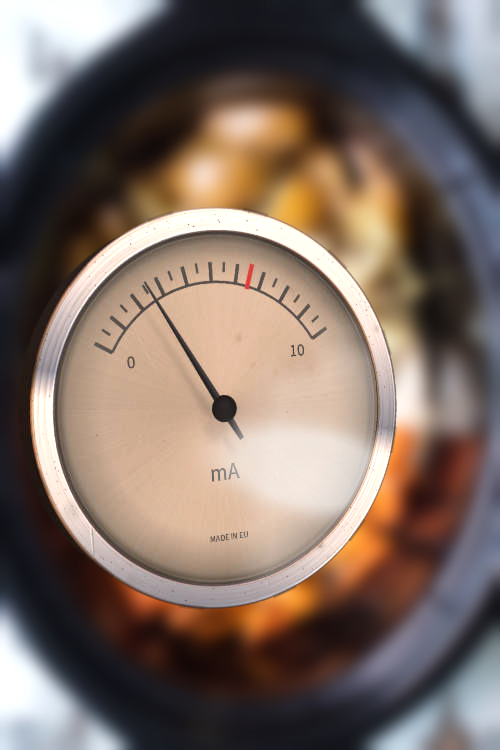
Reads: 2.5mA
